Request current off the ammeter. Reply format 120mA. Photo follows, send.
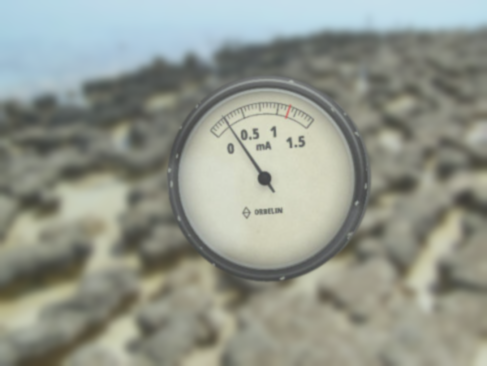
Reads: 0.25mA
